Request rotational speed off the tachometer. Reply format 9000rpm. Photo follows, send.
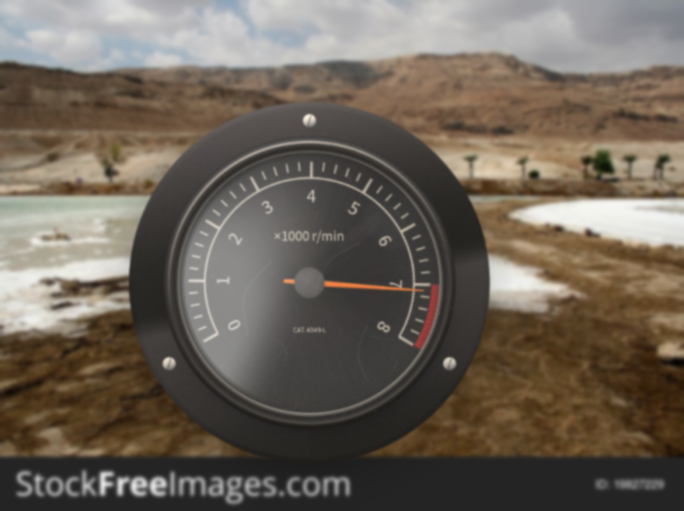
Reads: 7100rpm
